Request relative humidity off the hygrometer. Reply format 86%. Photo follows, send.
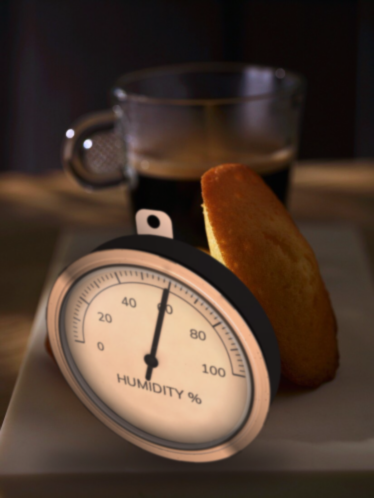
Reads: 60%
